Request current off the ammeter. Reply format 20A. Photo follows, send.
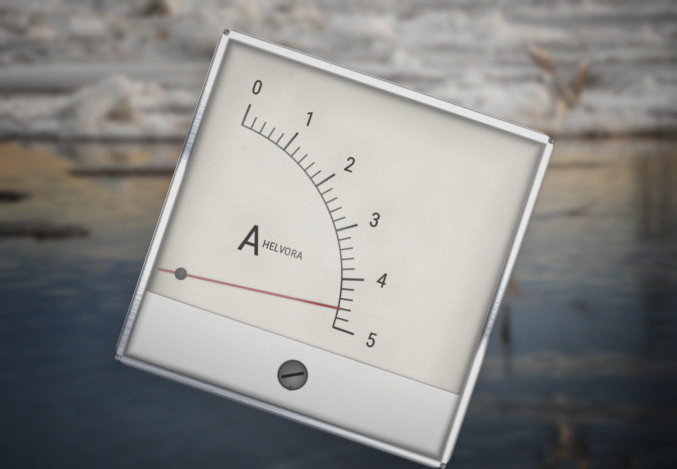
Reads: 4.6A
